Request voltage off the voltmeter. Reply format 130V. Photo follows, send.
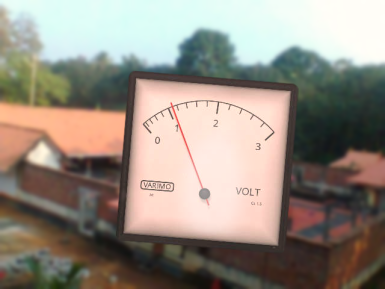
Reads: 1.1V
